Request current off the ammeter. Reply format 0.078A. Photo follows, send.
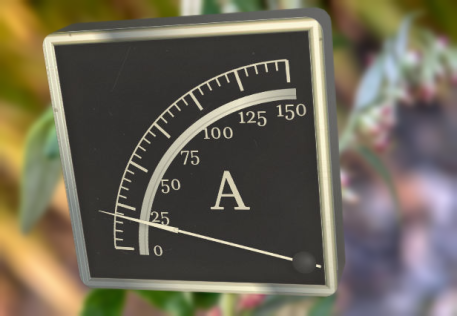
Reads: 20A
